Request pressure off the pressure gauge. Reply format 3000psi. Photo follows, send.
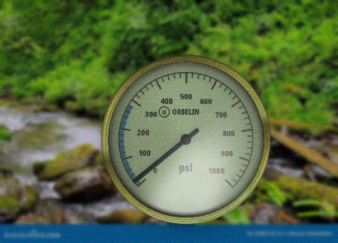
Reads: 20psi
